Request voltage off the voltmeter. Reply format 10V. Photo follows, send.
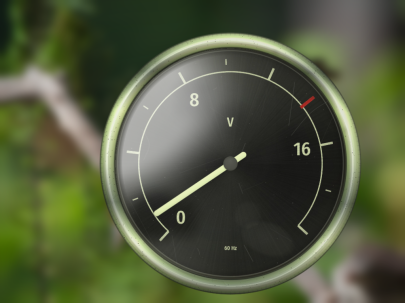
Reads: 1V
